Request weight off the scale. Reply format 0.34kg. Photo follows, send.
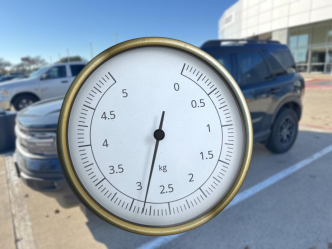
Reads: 2.85kg
